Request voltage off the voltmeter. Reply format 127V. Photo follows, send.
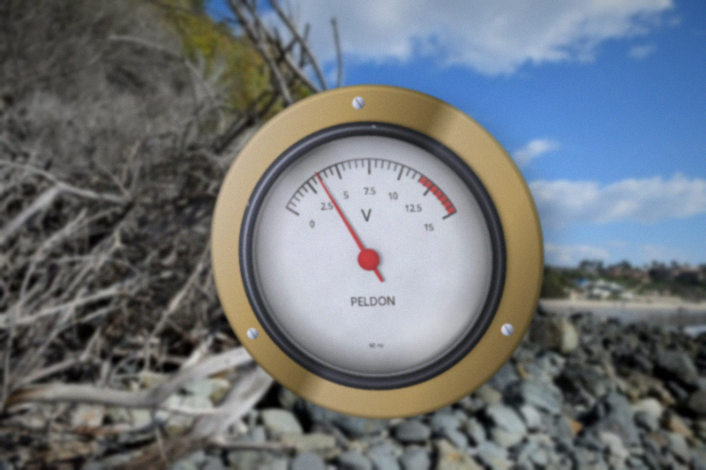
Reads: 3.5V
